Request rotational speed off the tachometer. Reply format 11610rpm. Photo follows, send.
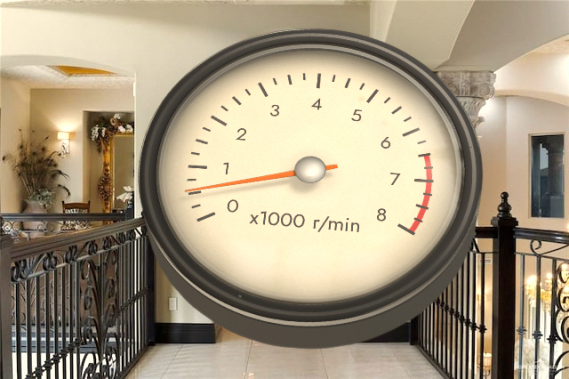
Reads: 500rpm
